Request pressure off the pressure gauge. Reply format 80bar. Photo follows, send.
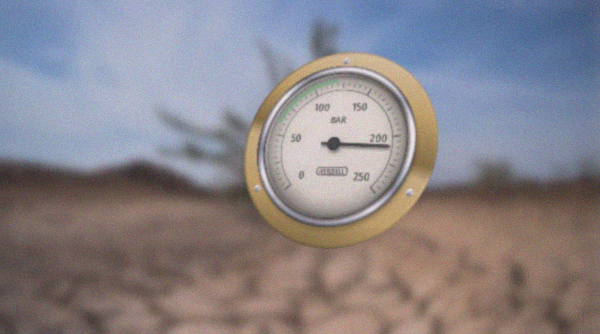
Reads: 210bar
